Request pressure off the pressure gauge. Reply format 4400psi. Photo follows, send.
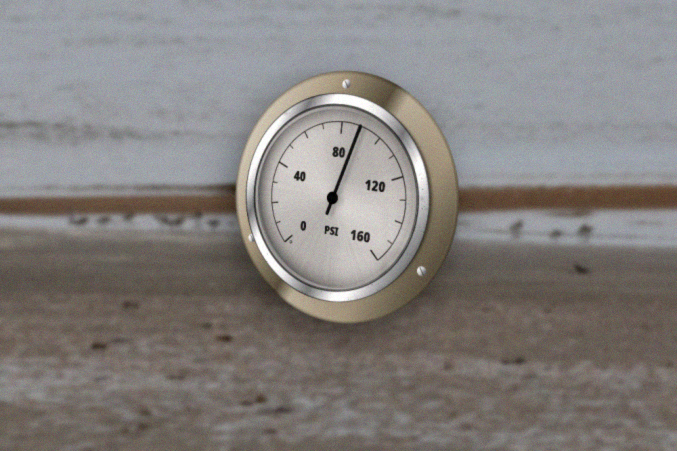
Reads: 90psi
